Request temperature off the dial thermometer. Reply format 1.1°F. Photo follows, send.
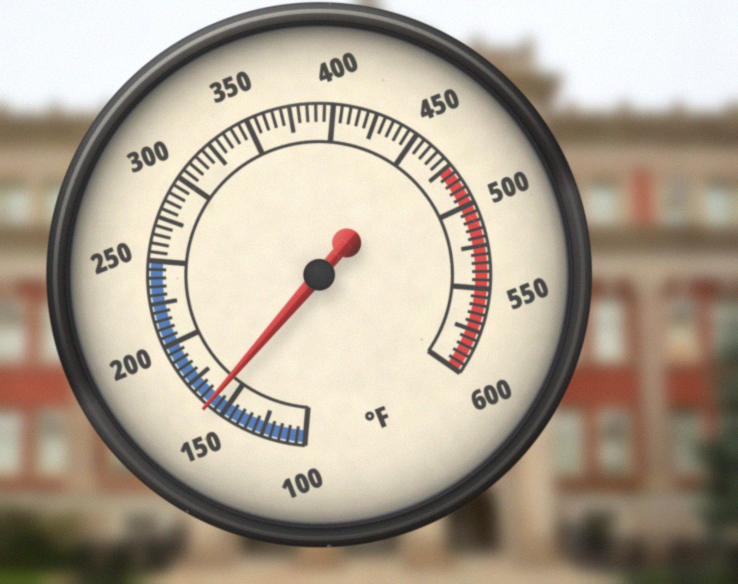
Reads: 160°F
